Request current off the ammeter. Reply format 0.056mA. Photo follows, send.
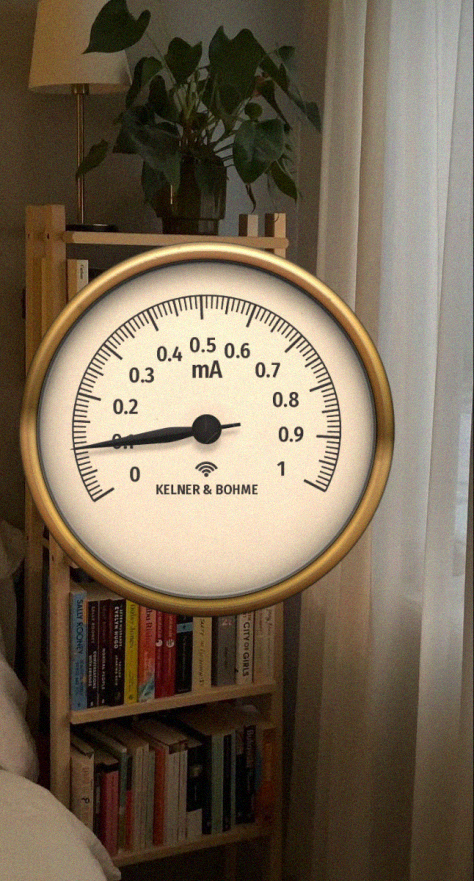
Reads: 0.1mA
